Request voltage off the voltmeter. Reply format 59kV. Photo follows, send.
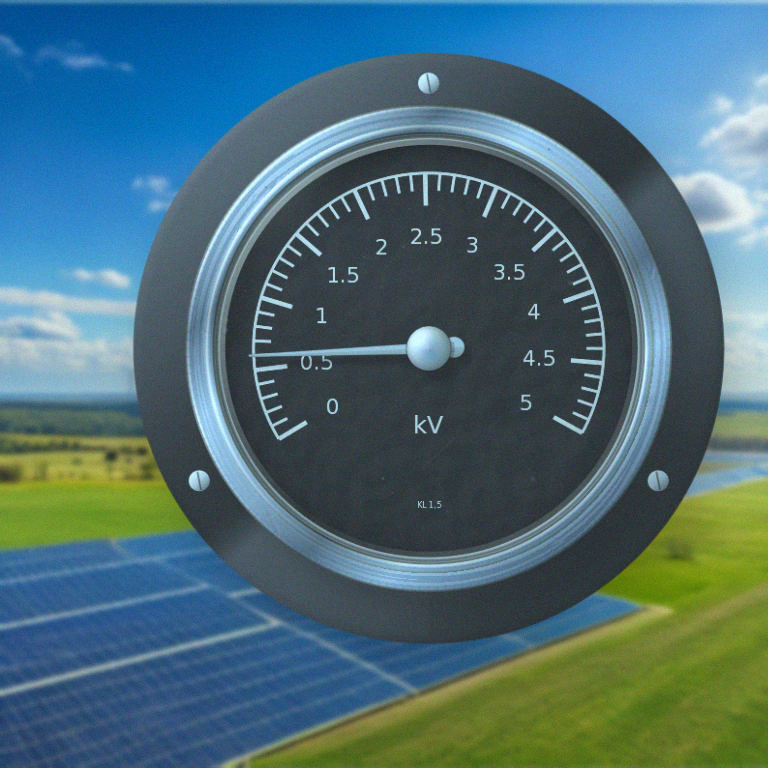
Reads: 0.6kV
